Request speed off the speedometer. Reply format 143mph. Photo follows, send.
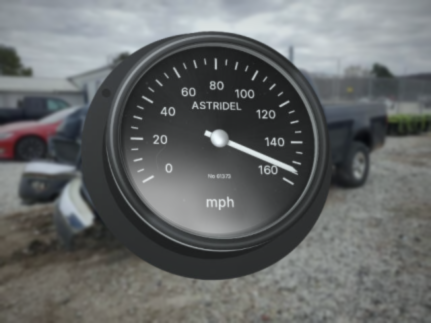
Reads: 155mph
